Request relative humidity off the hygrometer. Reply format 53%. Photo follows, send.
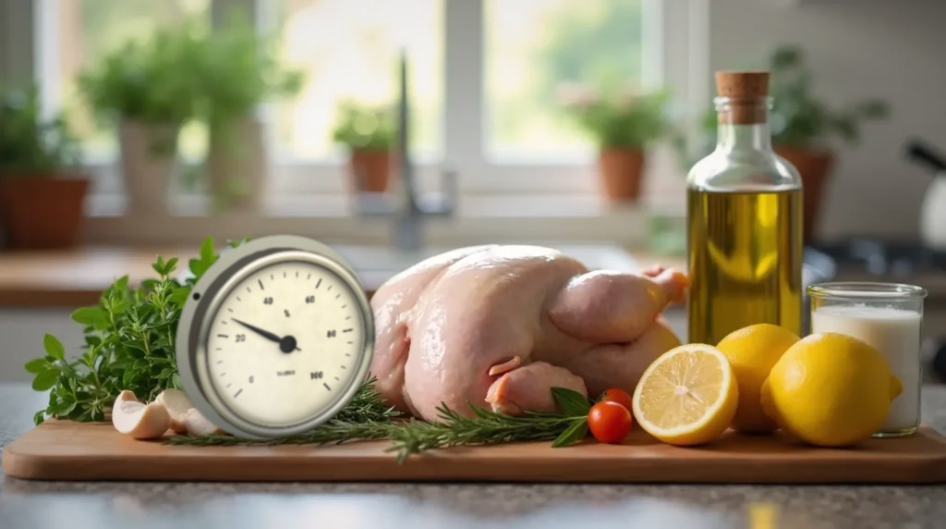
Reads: 26%
